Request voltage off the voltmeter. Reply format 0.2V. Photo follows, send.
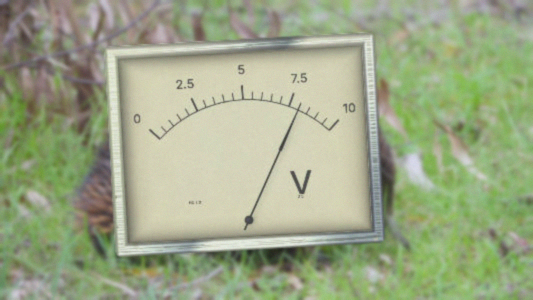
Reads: 8V
